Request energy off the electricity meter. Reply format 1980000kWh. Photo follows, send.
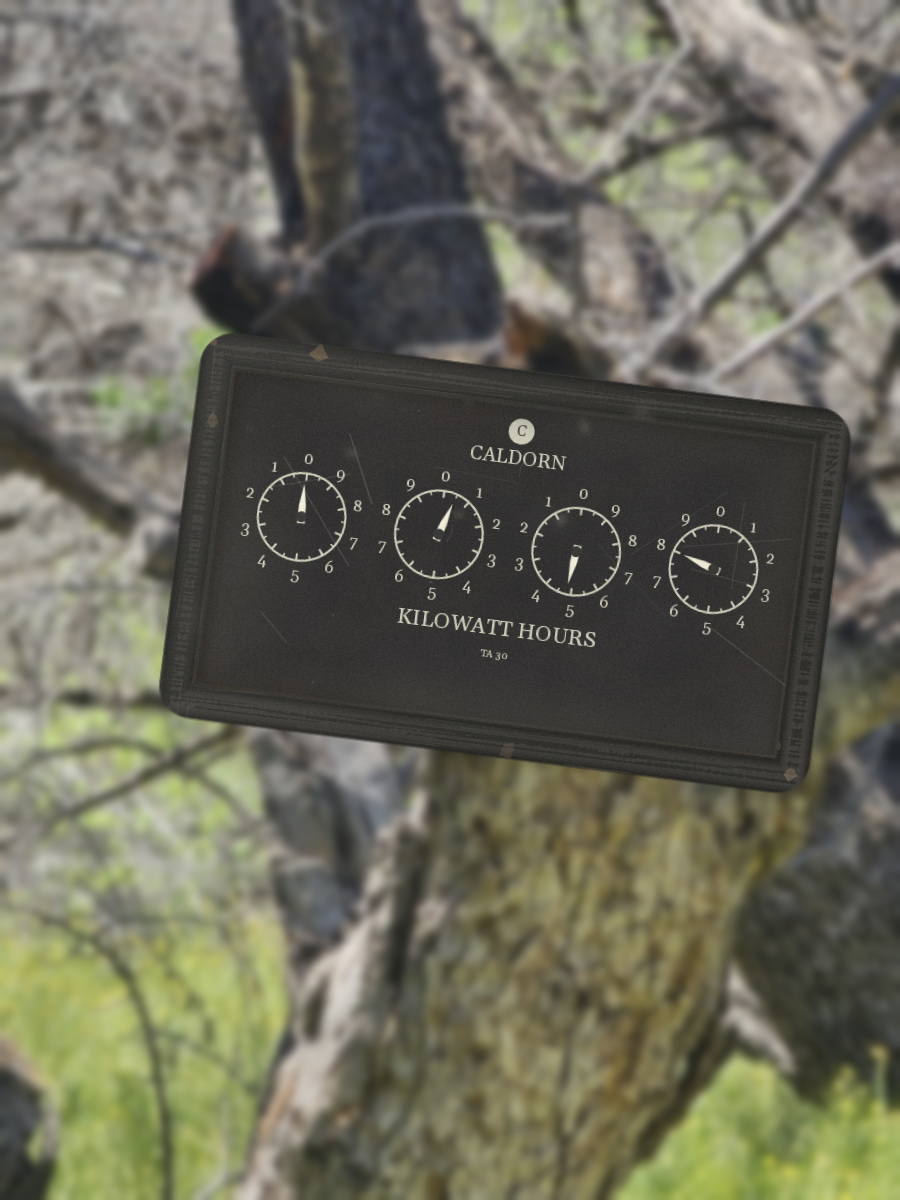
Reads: 48kWh
